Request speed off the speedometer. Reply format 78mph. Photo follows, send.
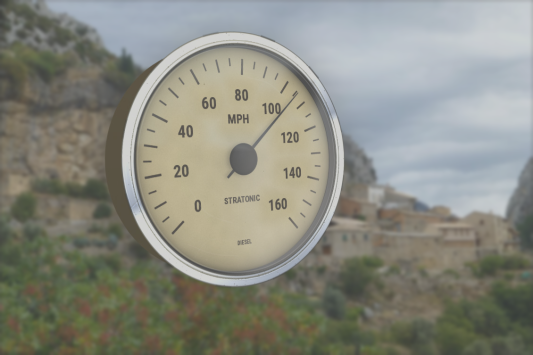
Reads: 105mph
